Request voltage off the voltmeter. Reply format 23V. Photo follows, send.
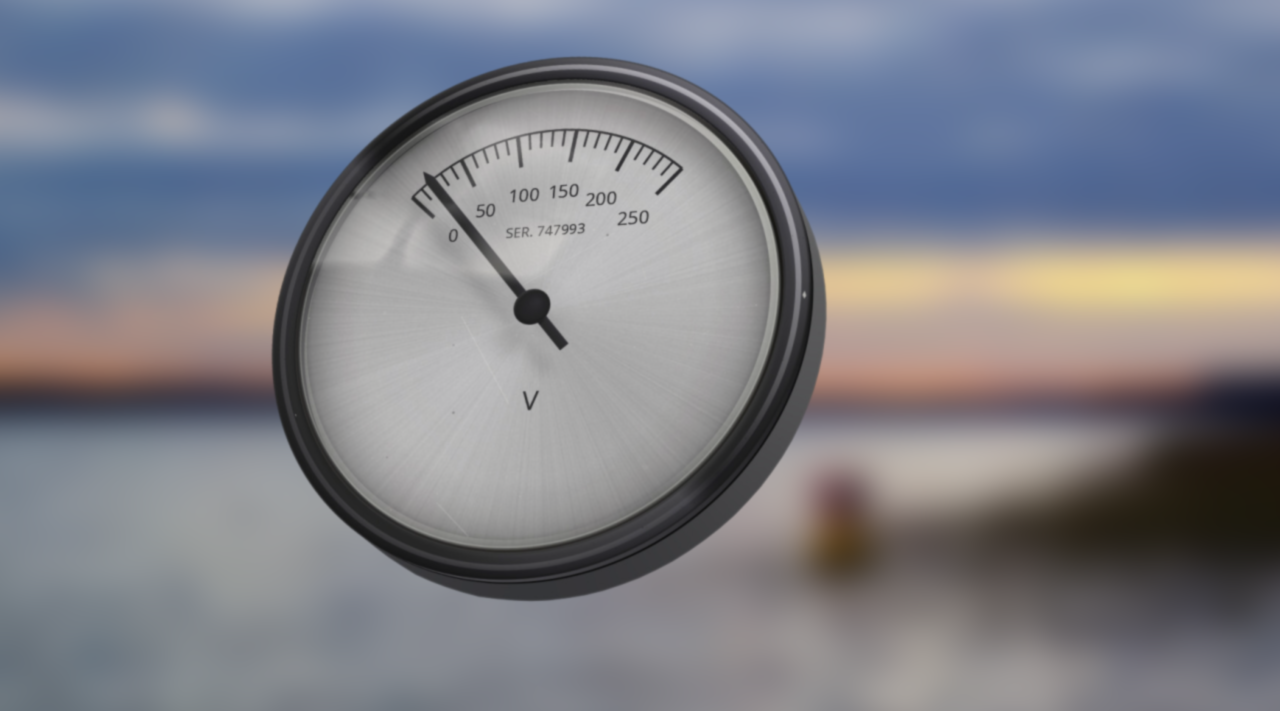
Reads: 20V
